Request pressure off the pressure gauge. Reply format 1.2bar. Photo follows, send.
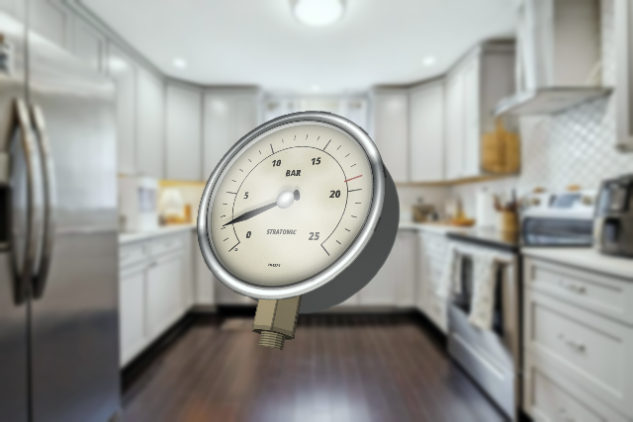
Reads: 2bar
